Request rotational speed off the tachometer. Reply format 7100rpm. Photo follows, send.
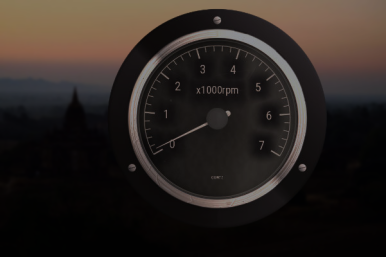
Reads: 100rpm
